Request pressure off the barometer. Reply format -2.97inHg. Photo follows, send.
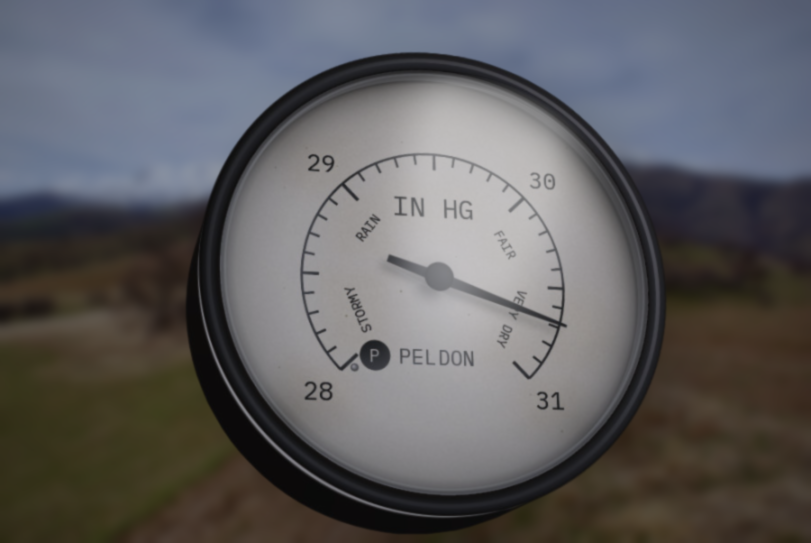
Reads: 30.7inHg
